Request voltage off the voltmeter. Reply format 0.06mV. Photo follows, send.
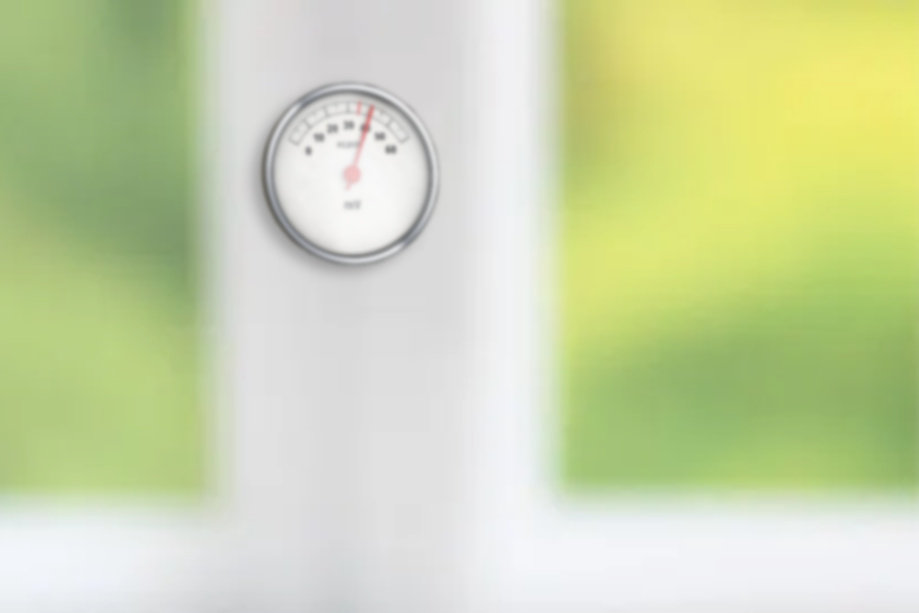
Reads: 40mV
